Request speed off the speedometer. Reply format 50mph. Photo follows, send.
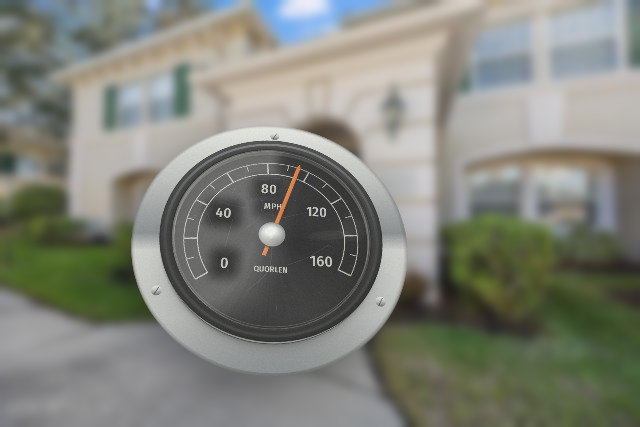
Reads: 95mph
